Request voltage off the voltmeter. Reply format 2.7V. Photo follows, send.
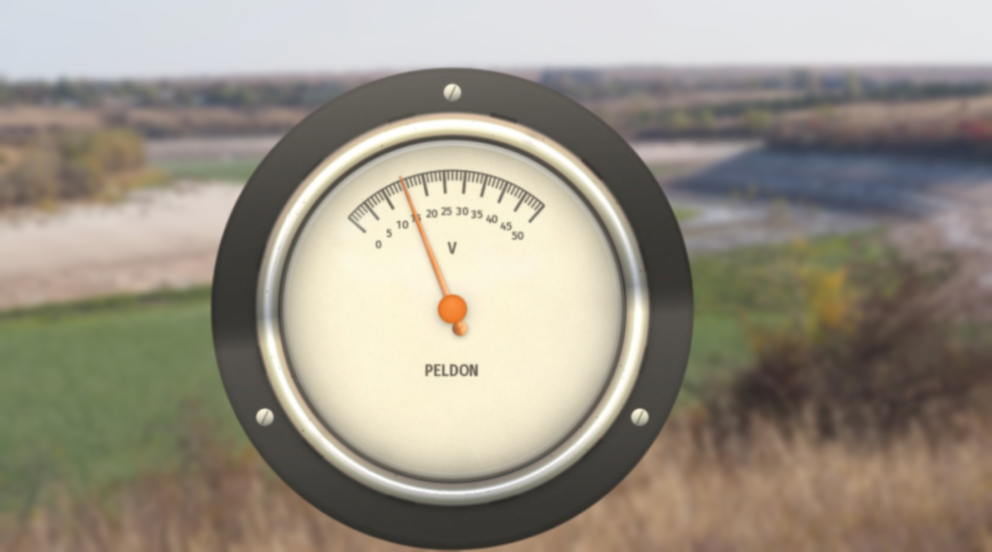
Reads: 15V
